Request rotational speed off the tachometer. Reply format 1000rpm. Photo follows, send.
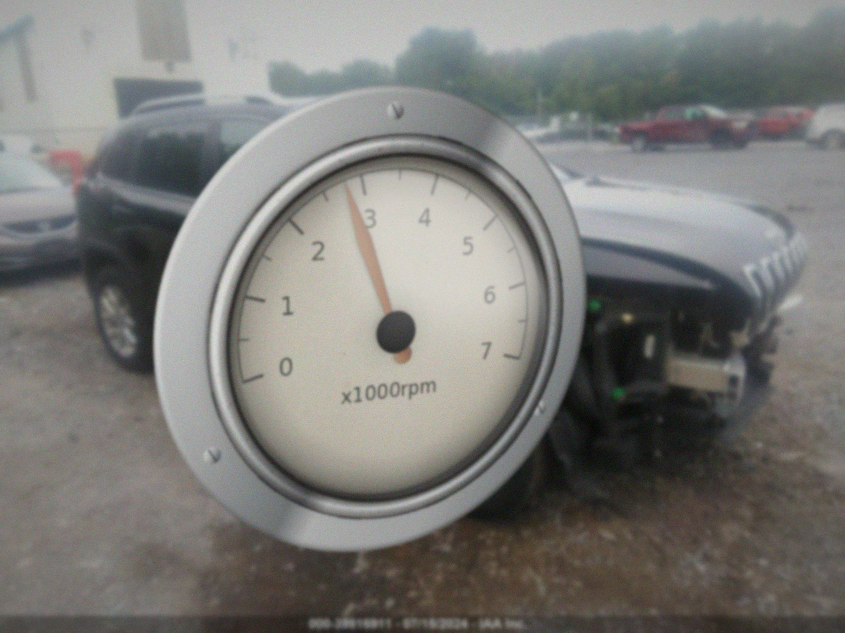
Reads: 2750rpm
